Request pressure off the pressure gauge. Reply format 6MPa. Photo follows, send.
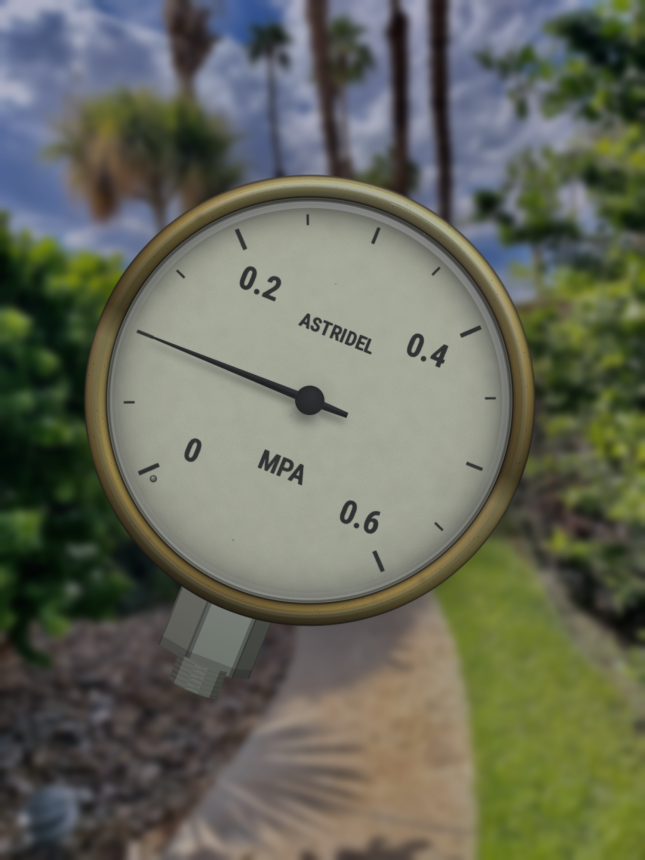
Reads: 0.1MPa
